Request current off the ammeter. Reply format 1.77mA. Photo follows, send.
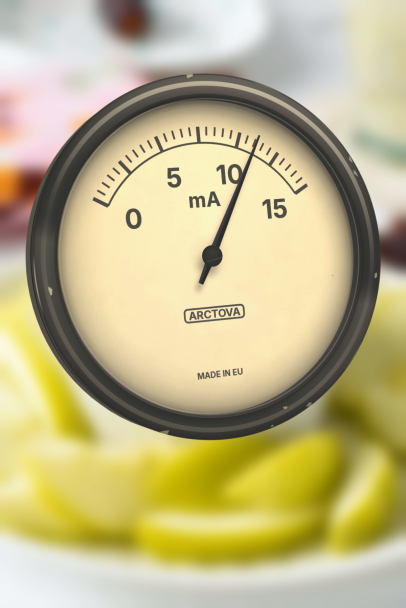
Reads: 11mA
